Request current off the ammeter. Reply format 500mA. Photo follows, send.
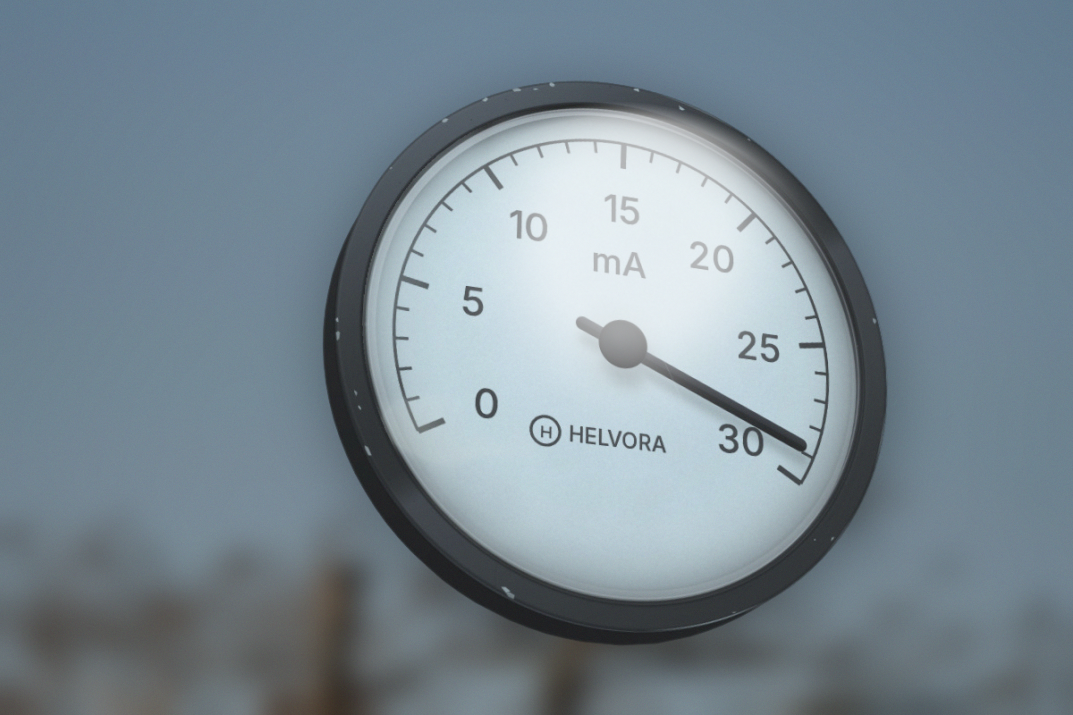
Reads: 29mA
